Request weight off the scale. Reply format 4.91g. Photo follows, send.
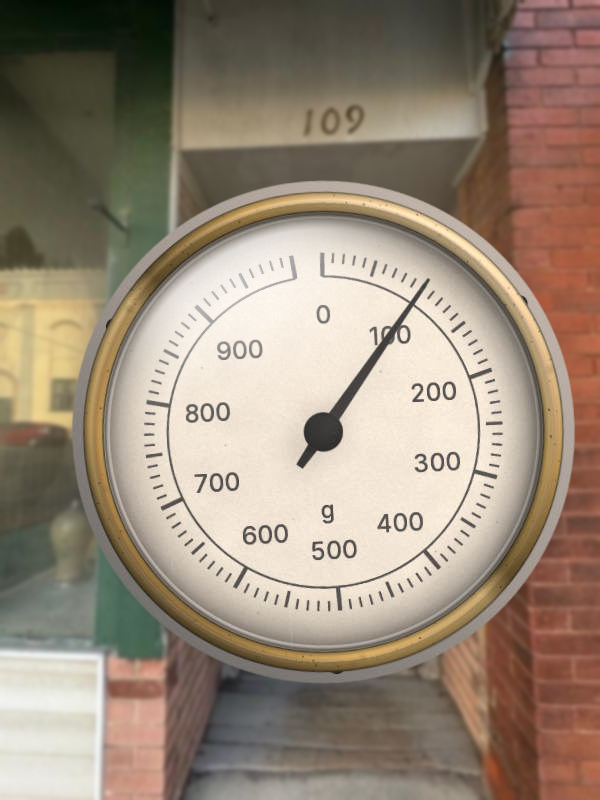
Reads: 100g
